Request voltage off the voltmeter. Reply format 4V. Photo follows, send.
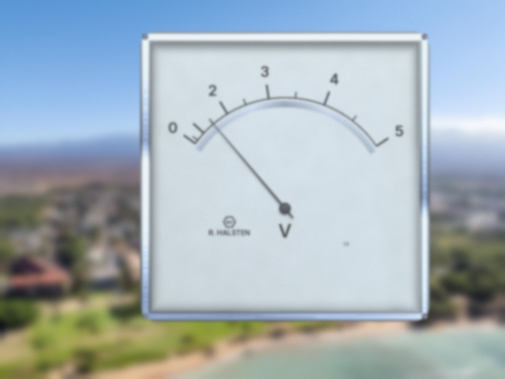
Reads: 1.5V
